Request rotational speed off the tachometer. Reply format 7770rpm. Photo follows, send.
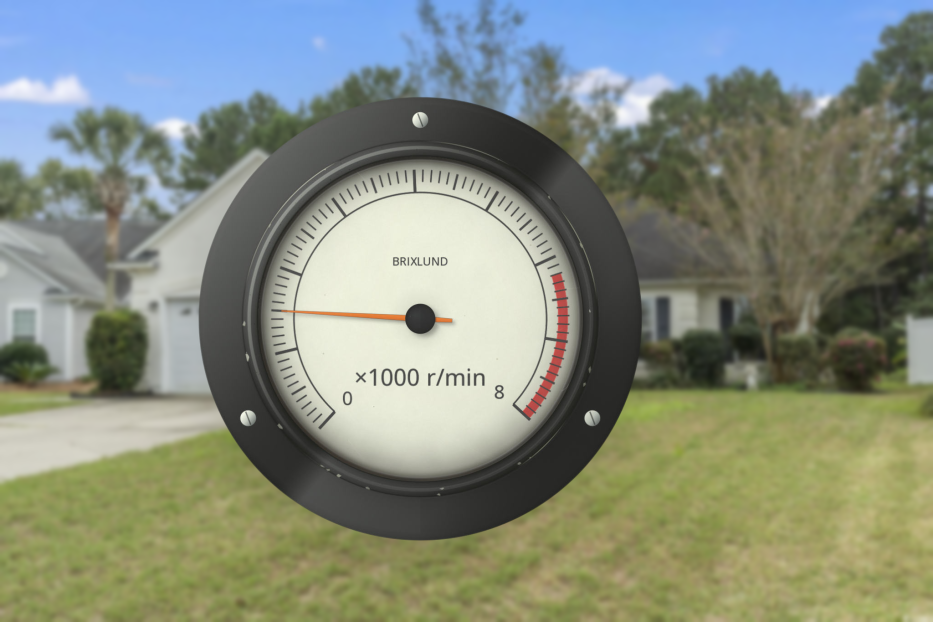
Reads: 1500rpm
